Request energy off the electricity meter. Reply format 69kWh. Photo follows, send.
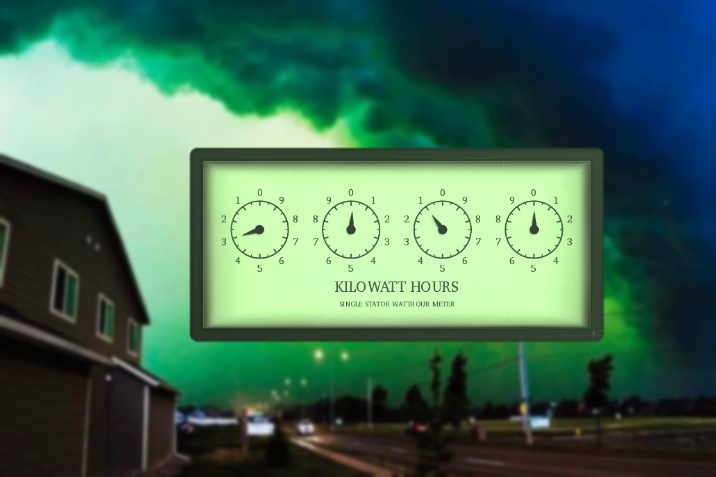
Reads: 3010kWh
